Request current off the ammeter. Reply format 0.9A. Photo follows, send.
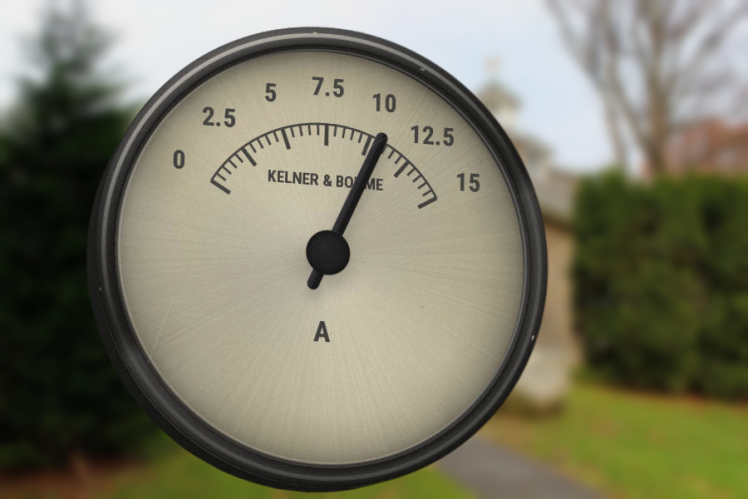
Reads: 10.5A
